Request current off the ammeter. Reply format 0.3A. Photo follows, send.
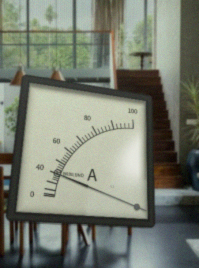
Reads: 40A
